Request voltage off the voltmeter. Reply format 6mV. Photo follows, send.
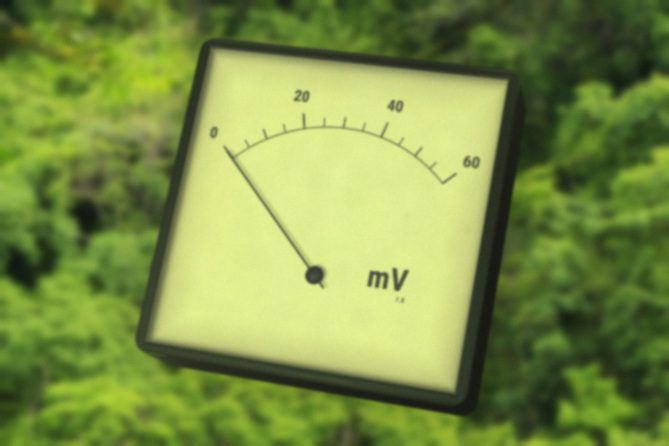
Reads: 0mV
